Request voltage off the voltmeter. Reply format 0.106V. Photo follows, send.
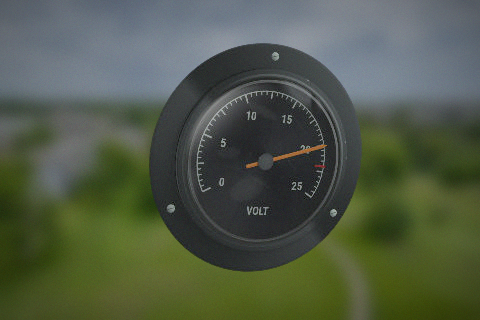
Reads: 20V
